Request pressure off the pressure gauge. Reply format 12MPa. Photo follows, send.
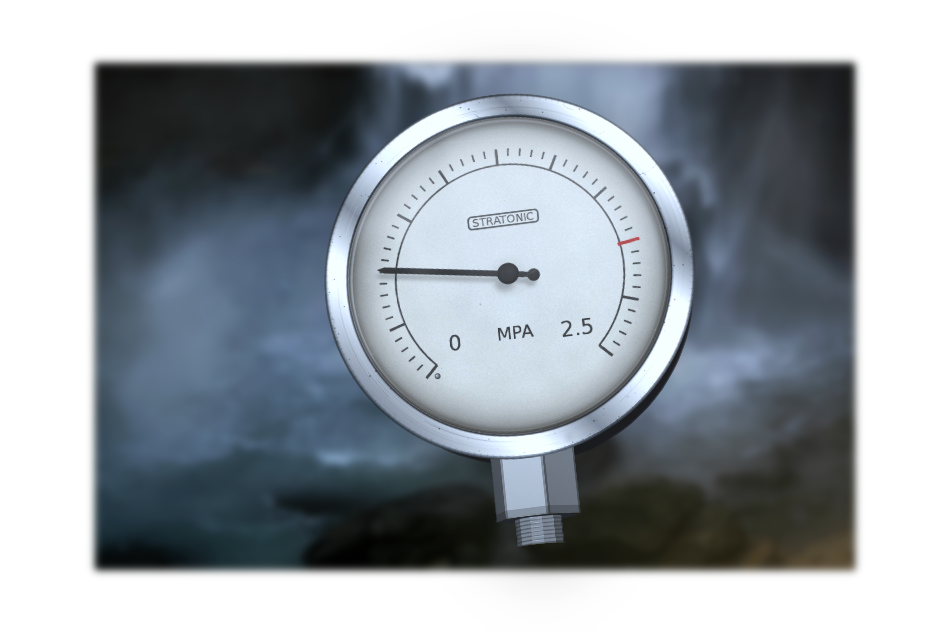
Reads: 0.5MPa
